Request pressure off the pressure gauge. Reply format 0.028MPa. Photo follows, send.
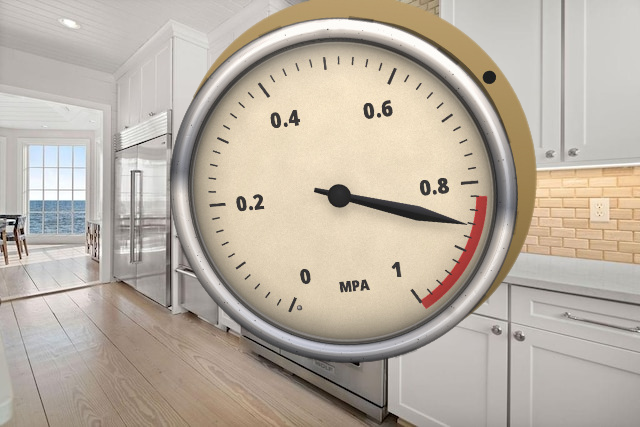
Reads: 0.86MPa
